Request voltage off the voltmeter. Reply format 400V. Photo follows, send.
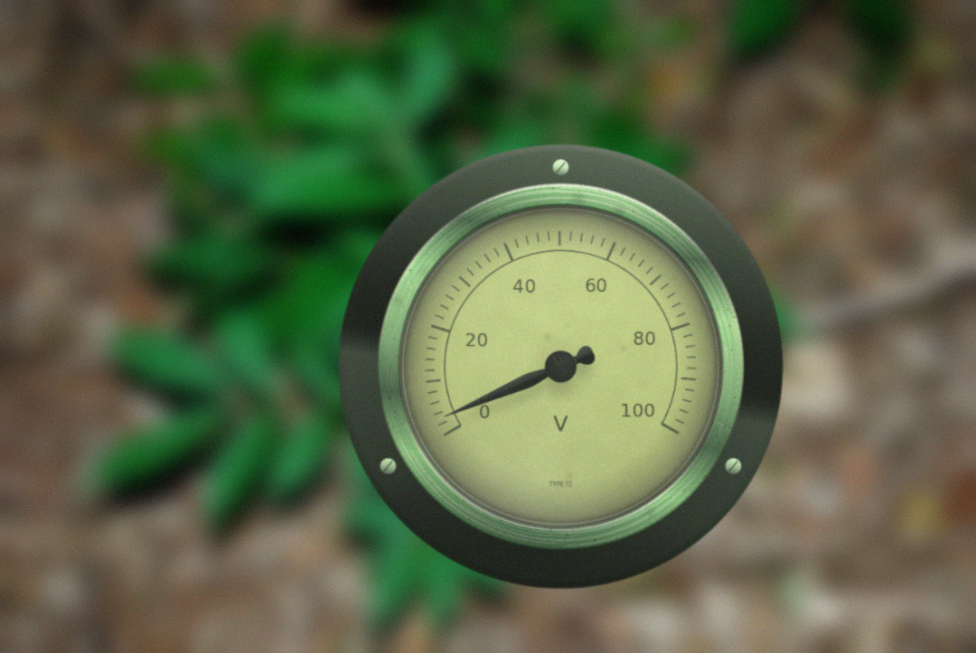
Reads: 3V
